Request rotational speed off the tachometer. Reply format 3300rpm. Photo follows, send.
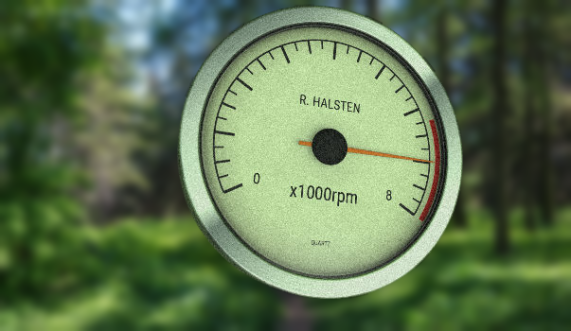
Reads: 7000rpm
